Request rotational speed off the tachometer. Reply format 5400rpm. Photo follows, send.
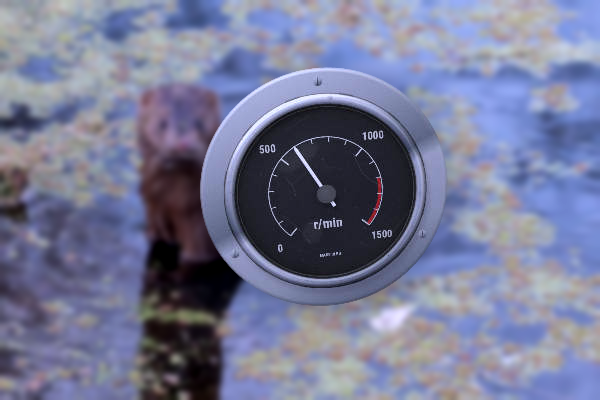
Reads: 600rpm
